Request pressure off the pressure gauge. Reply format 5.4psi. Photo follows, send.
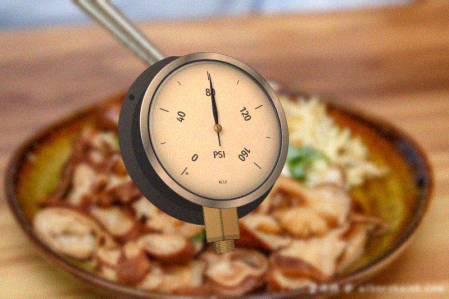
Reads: 80psi
